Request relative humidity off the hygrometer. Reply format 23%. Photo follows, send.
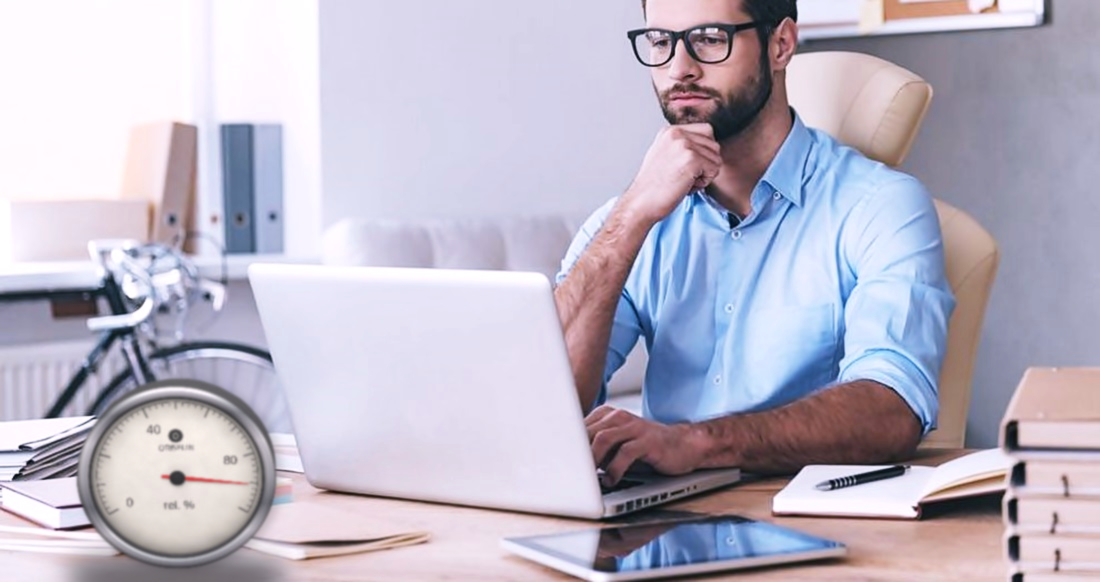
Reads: 90%
